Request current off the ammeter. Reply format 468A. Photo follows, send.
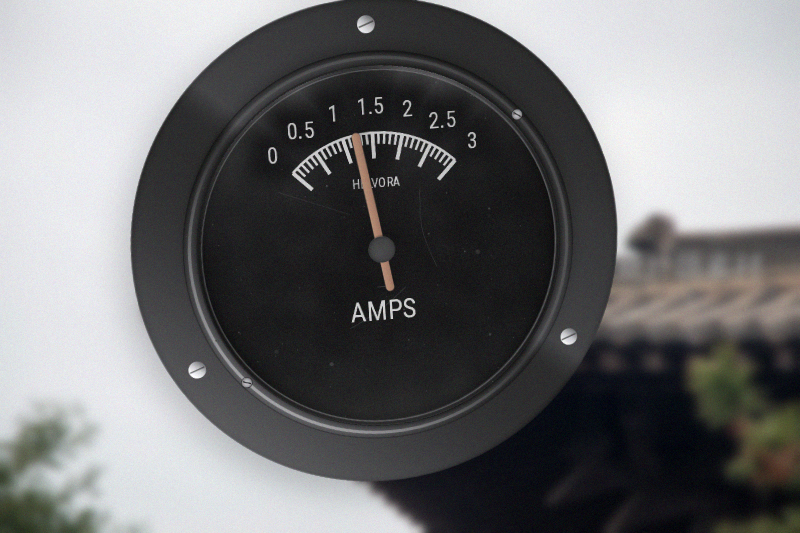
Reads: 1.2A
